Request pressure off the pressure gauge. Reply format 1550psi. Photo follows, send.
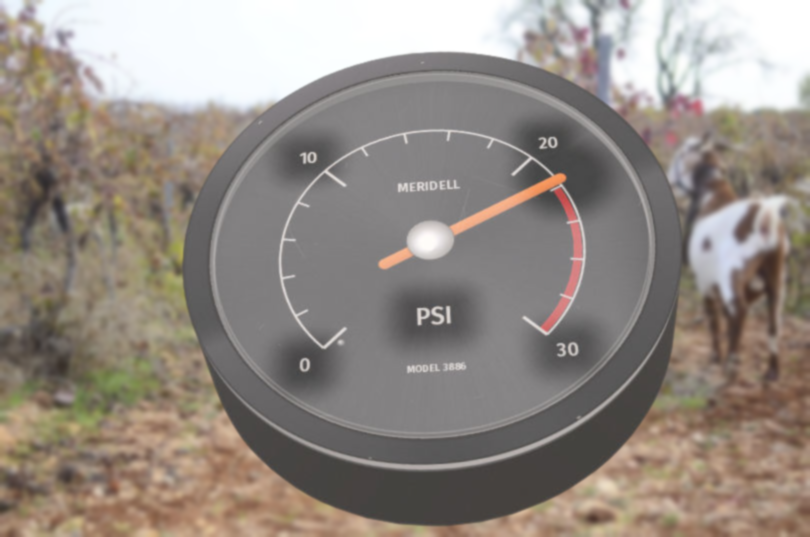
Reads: 22psi
